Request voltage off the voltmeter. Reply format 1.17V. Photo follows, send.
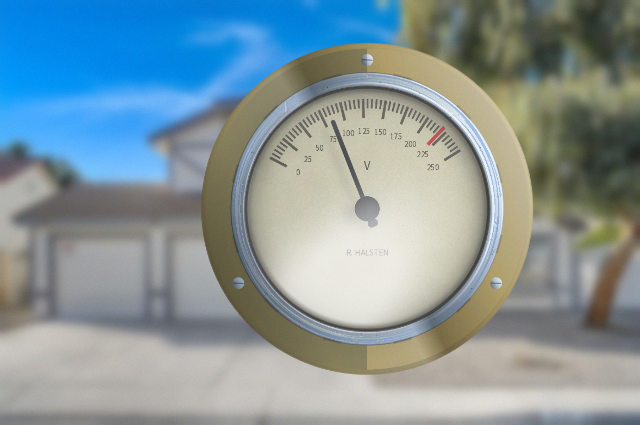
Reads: 85V
